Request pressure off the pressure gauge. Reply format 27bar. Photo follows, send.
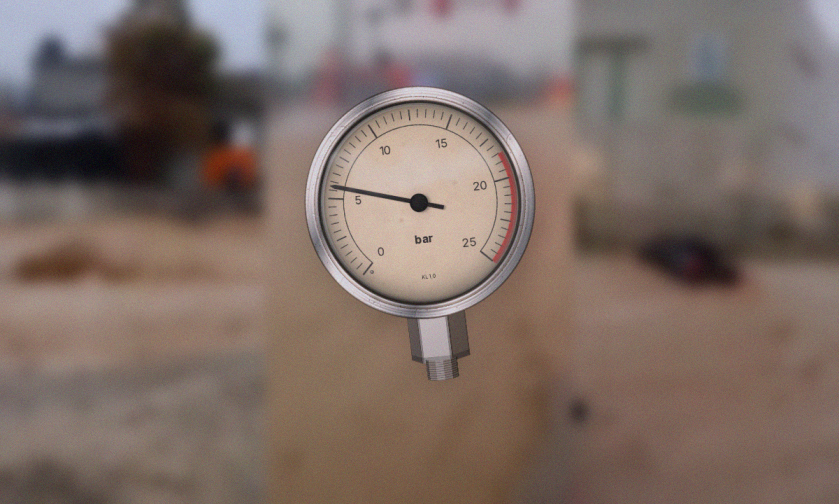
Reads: 5.75bar
